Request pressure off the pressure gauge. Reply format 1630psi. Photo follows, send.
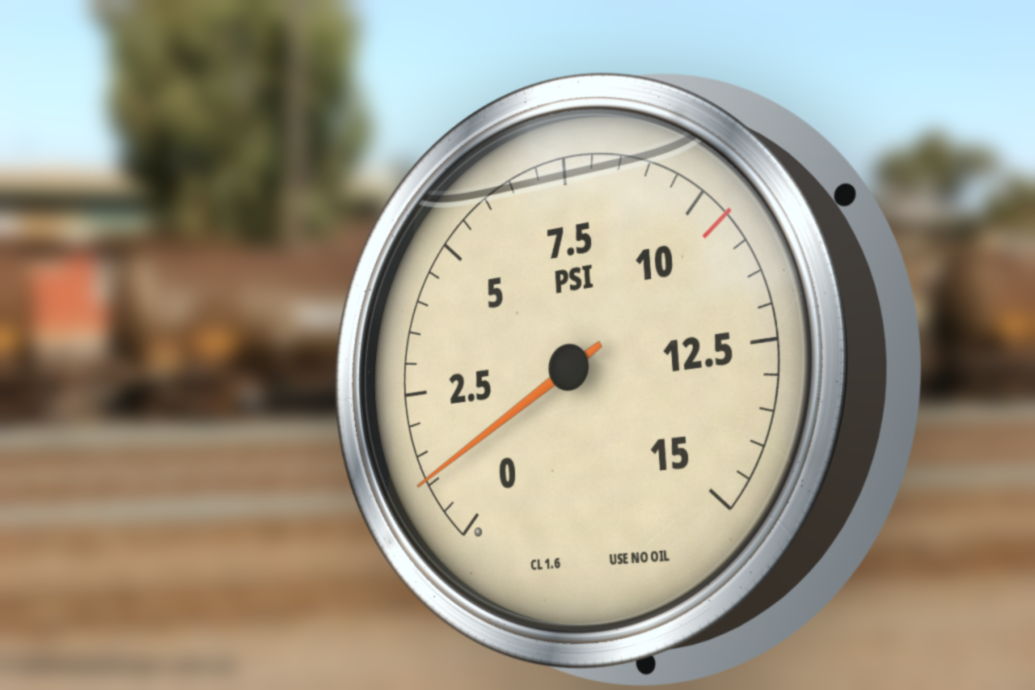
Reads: 1psi
